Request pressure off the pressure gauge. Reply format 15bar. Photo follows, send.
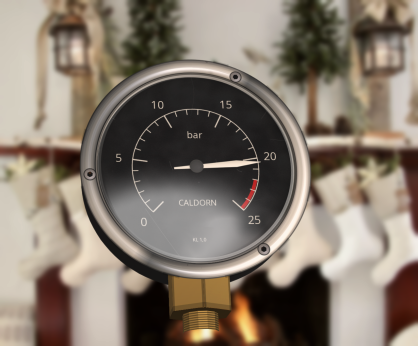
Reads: 20.5bar
